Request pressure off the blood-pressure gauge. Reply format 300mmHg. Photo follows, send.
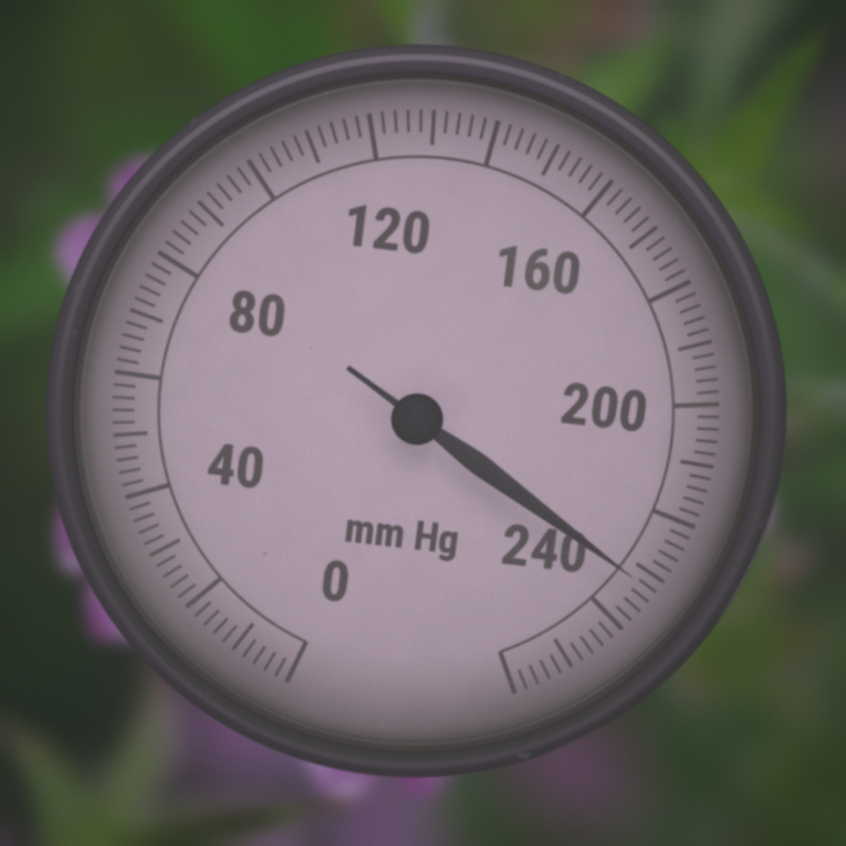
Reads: 232mmHg
